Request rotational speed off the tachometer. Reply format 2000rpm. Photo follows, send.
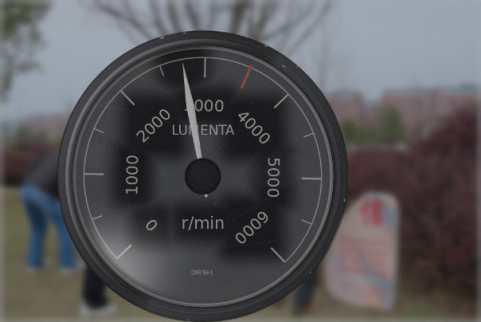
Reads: 2750rpm
